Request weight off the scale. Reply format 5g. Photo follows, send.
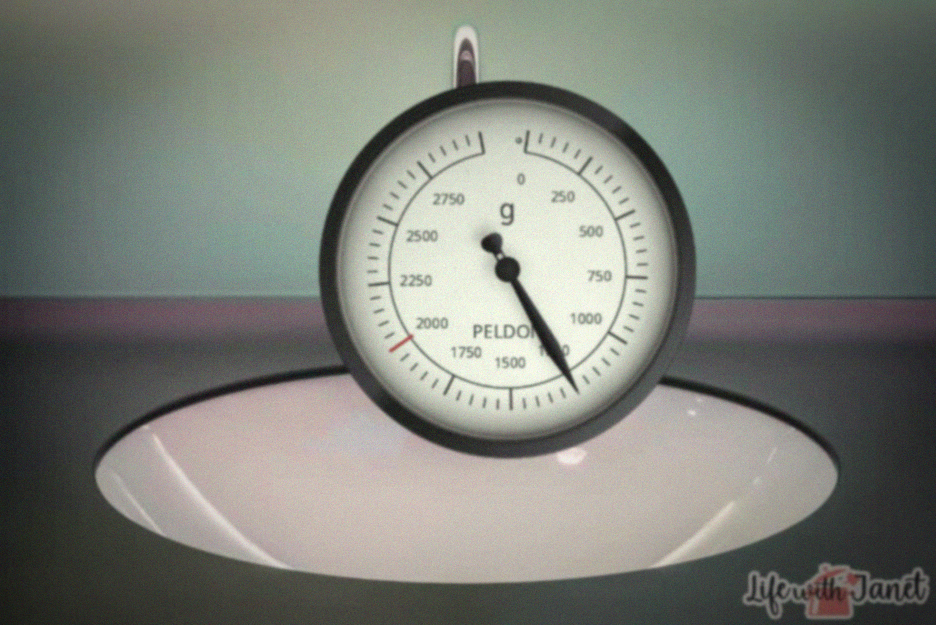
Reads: 1250g
